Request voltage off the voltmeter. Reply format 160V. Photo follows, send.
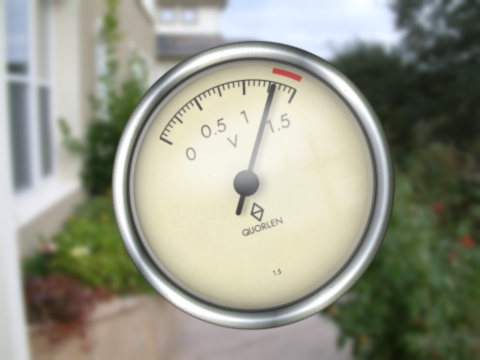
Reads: 1.3V
